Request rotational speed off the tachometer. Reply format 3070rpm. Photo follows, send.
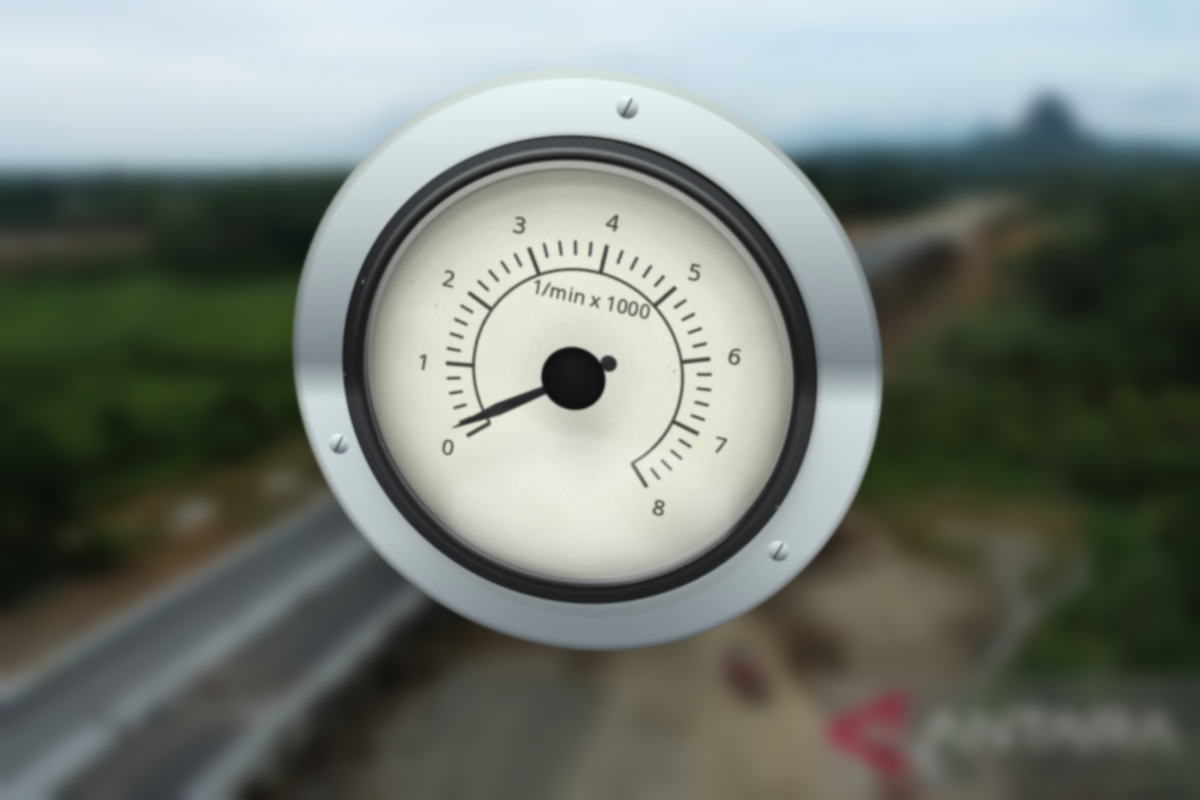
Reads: 200rpm
